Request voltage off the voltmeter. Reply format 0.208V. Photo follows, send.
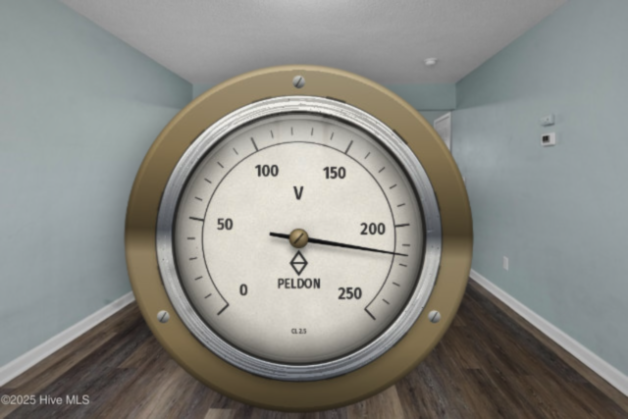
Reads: 215V
